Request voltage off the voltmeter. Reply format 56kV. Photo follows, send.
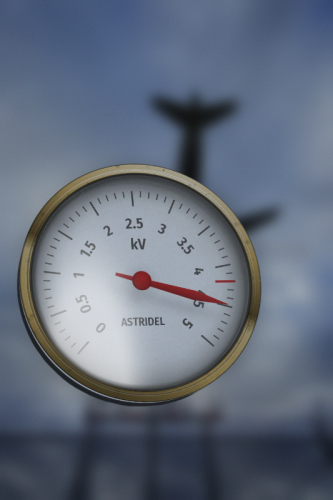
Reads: 4.5kV
